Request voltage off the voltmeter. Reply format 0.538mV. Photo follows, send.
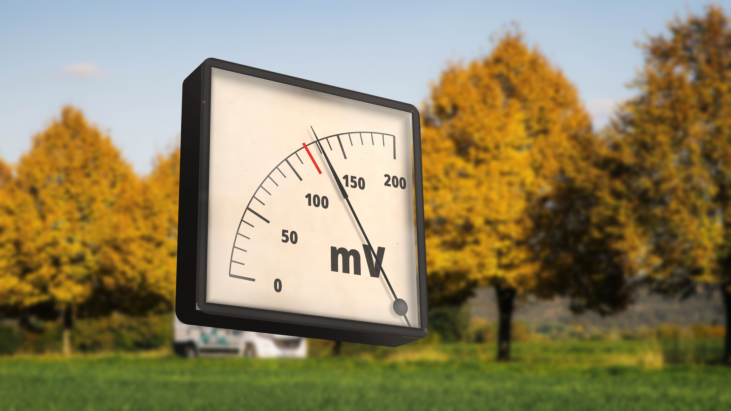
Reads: 130mV
